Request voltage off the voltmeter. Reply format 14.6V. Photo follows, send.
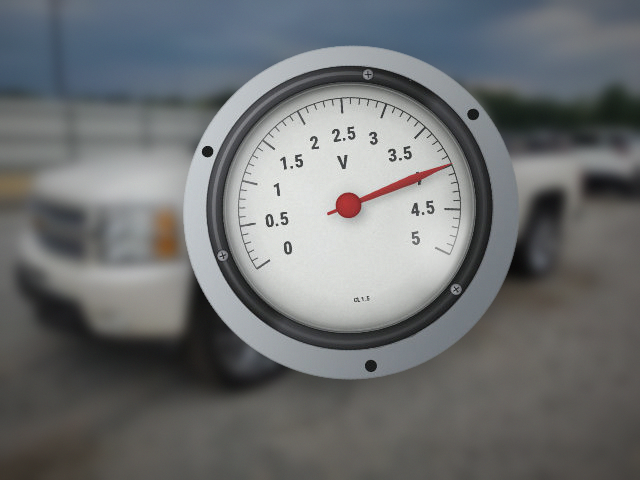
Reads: 4V
